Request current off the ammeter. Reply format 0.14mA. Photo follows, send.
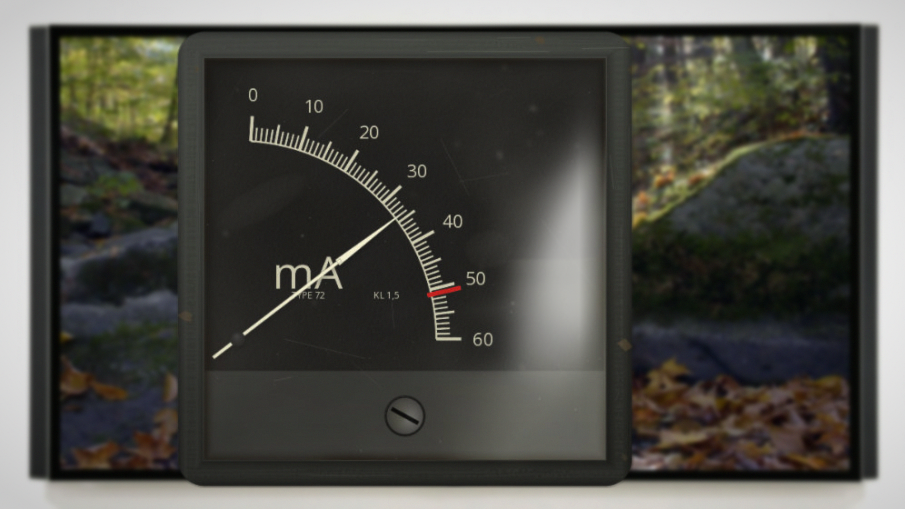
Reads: 34mA
